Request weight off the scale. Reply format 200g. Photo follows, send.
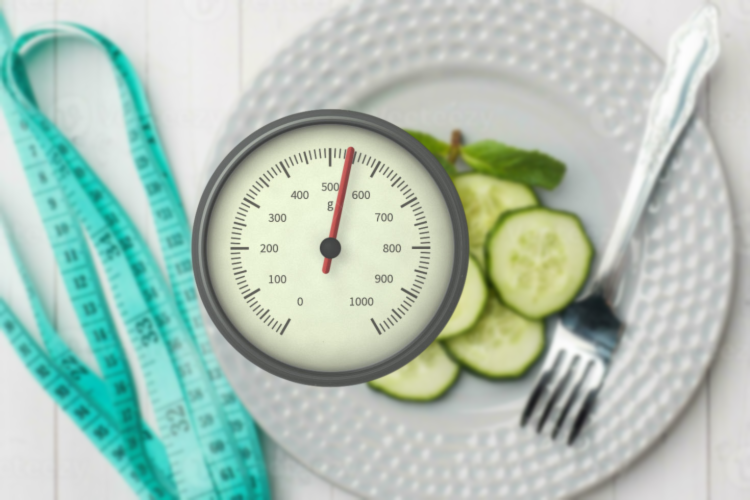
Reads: 540g
